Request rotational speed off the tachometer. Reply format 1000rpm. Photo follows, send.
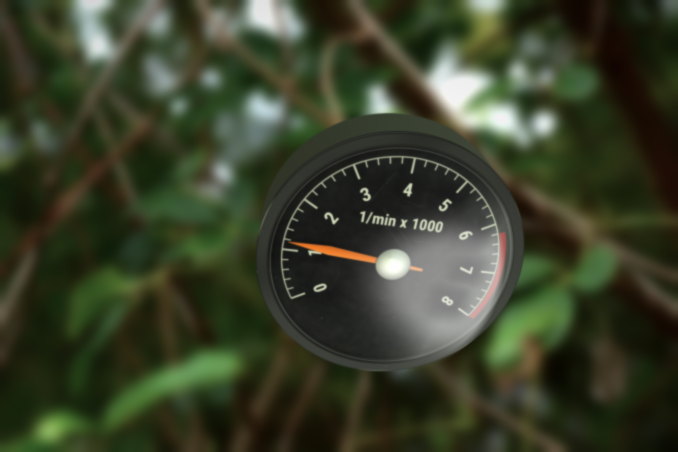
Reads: 1200rpm
